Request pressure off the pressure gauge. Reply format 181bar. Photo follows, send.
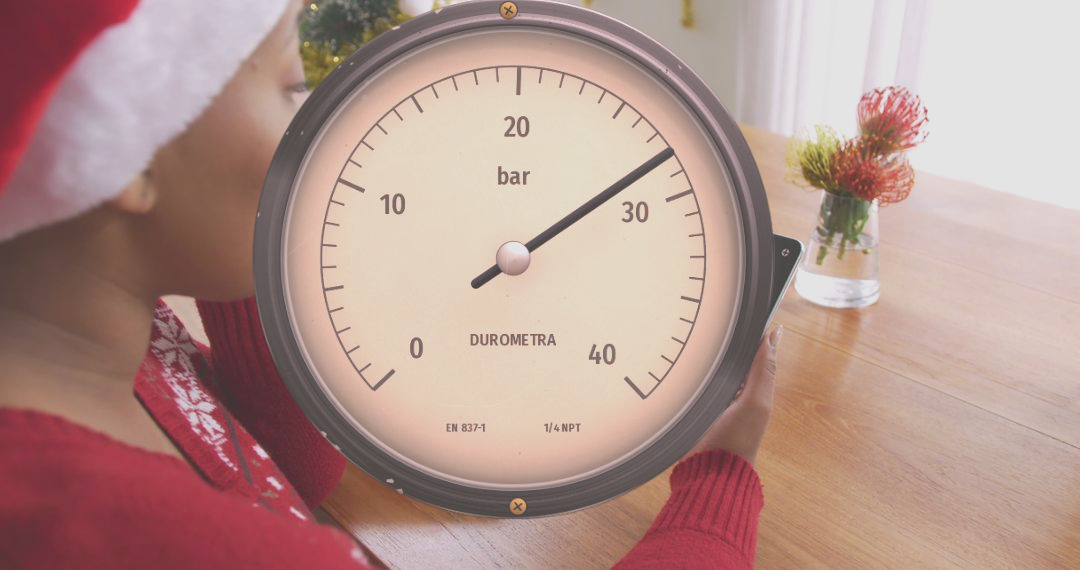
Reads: 28bar
